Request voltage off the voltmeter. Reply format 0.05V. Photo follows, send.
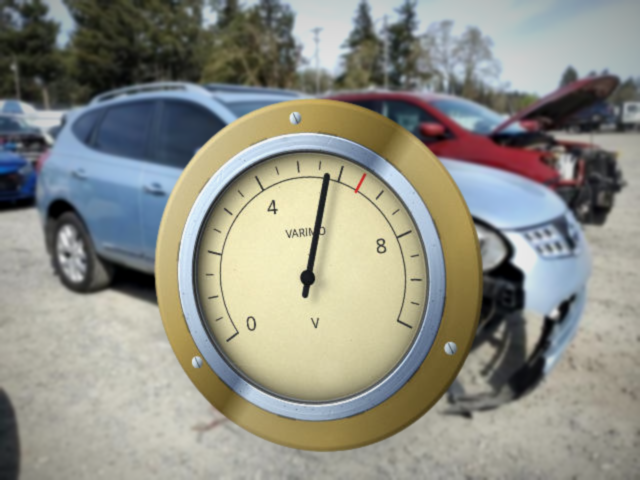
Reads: 5.75V
